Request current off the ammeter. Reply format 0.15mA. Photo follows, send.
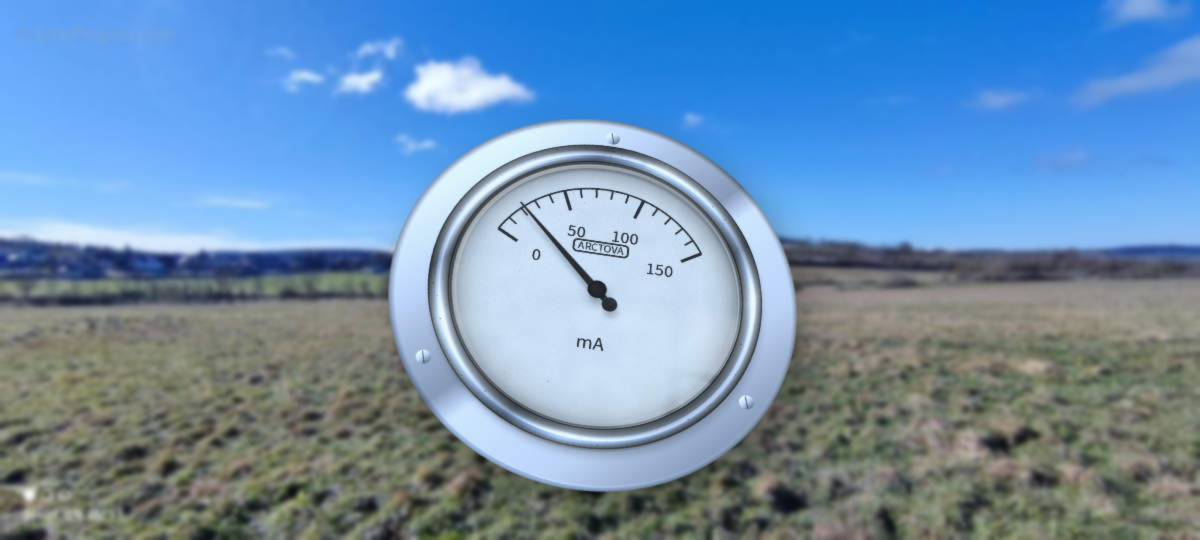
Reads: 20mA
